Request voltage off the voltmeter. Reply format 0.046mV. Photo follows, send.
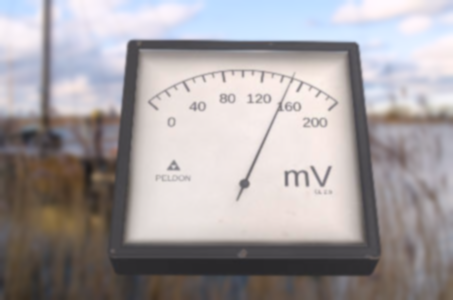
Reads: 150mV
